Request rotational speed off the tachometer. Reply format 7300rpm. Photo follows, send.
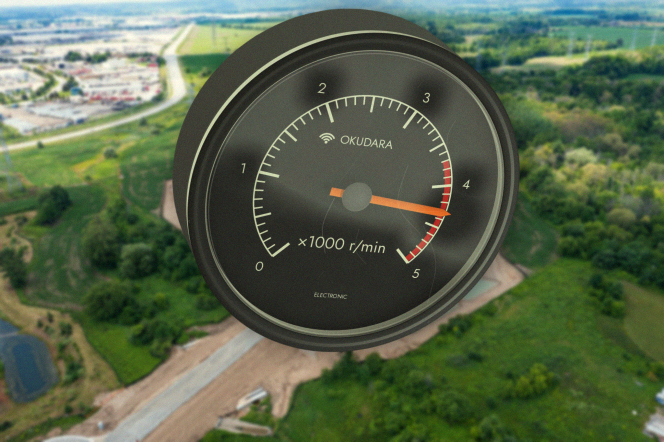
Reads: 4300rpm
